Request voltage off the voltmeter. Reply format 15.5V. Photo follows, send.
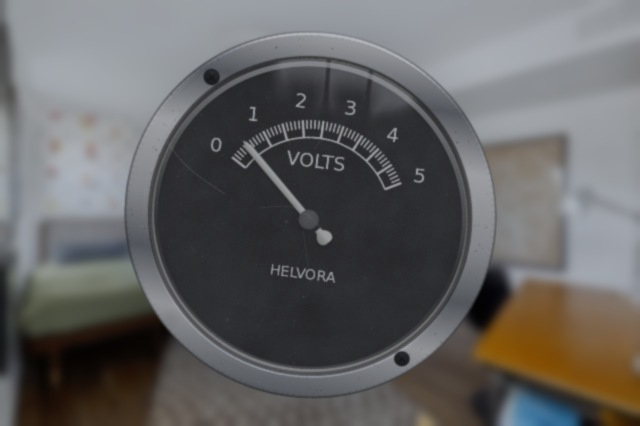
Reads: 0.5V
